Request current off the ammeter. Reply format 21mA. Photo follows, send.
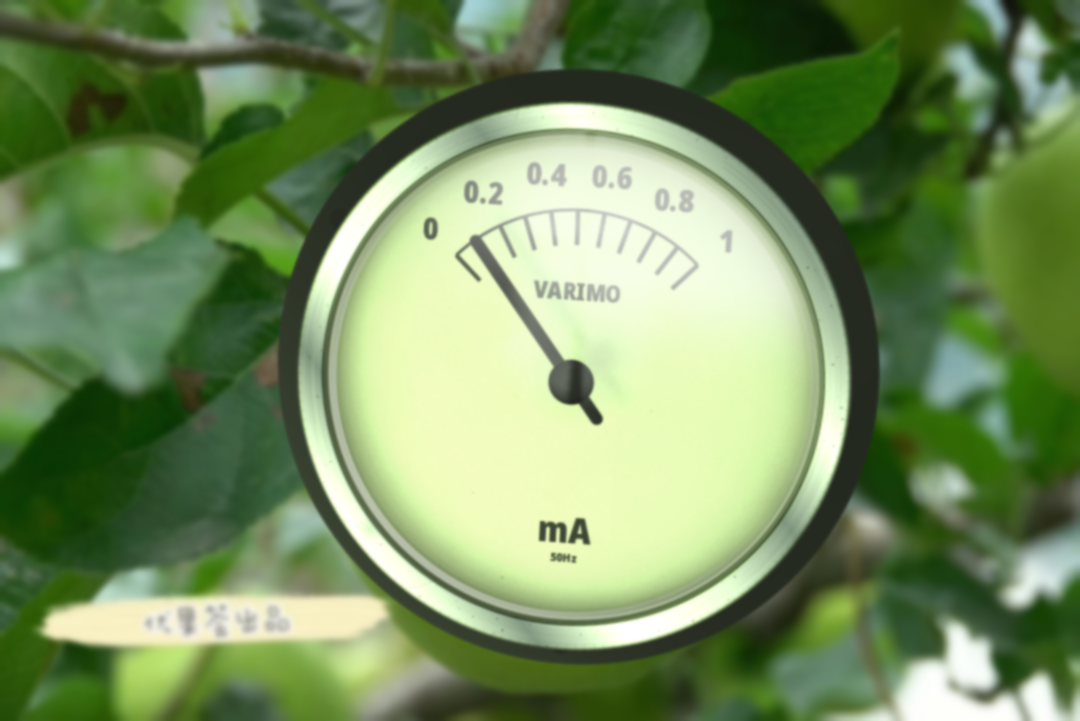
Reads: 0.1mA
